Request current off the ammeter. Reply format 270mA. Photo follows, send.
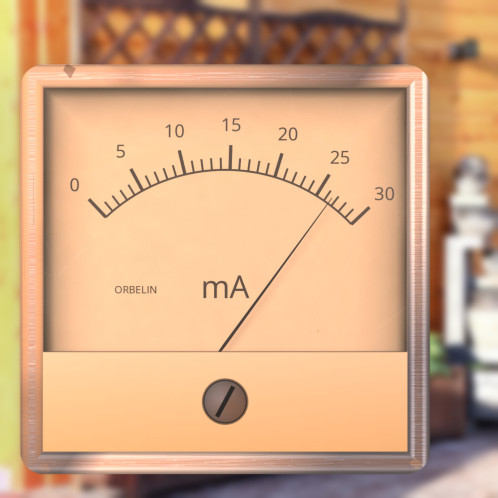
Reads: 26.5mA
